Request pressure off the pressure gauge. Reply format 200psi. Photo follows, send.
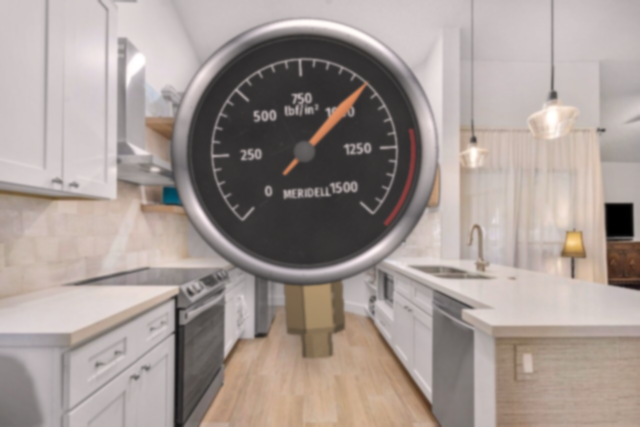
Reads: 1000psi
